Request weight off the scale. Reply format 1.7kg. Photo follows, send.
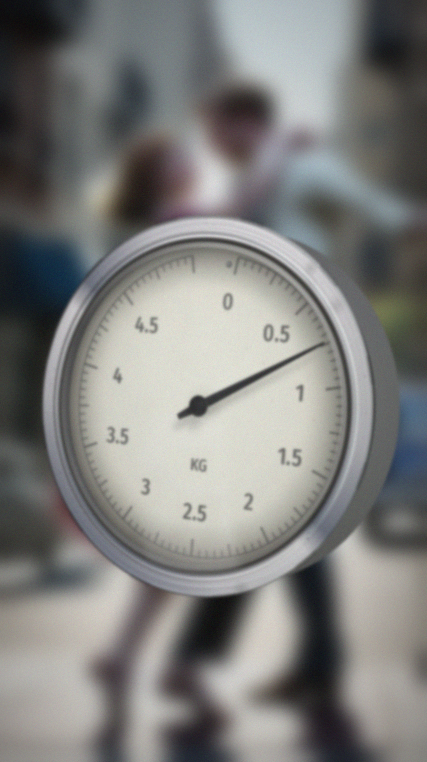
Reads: 0.75kg
